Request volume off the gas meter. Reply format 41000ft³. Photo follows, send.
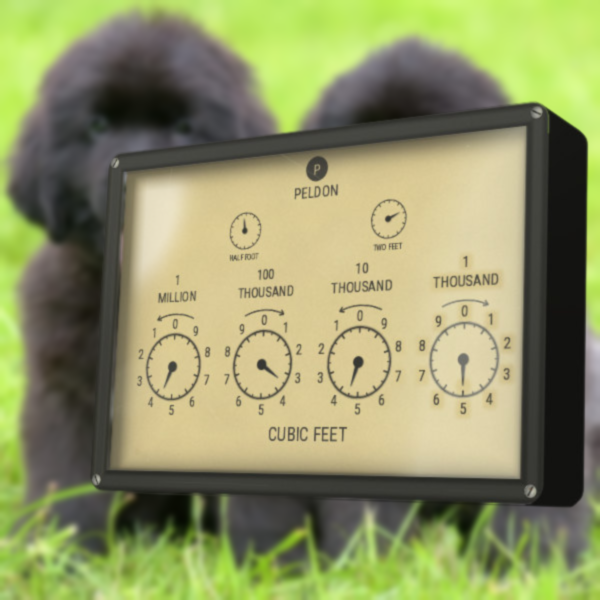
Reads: 434500ft³
